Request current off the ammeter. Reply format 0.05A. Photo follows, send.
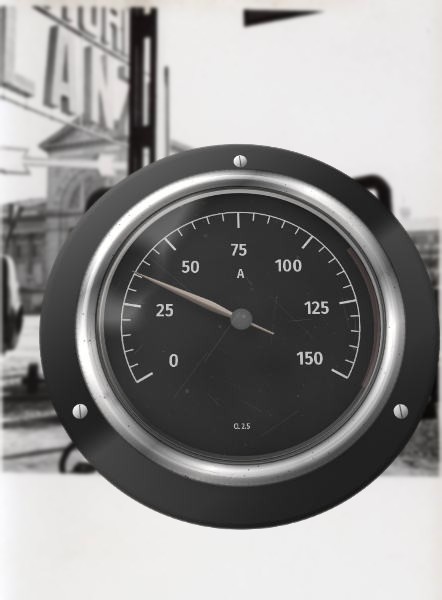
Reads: 35A
